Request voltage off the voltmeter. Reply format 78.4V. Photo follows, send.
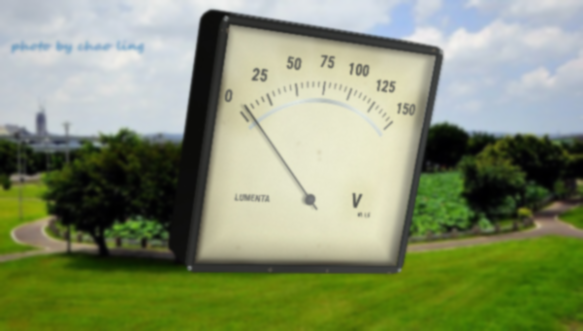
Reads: 5V
